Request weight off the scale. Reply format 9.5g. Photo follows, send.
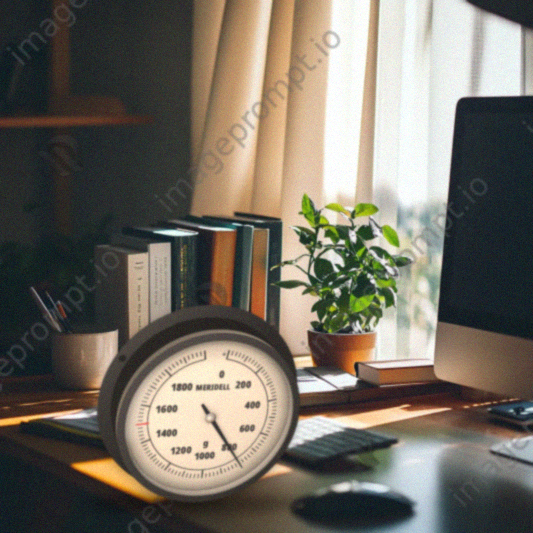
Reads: 800g
